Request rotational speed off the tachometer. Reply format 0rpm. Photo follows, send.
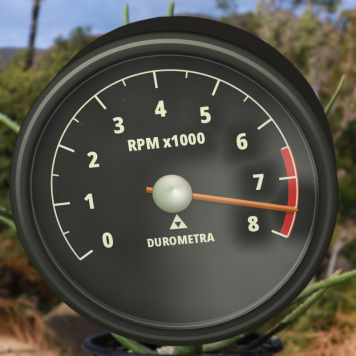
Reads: 7500rpm
